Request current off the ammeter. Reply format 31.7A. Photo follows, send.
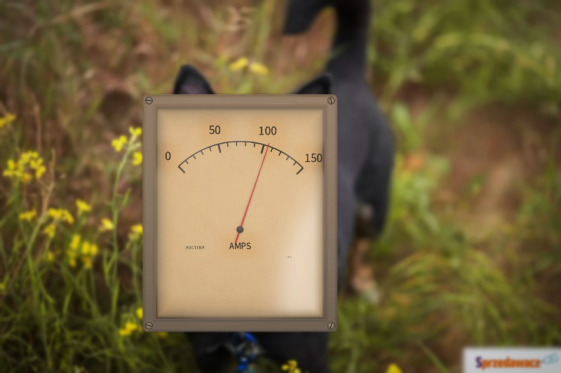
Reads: 105A
